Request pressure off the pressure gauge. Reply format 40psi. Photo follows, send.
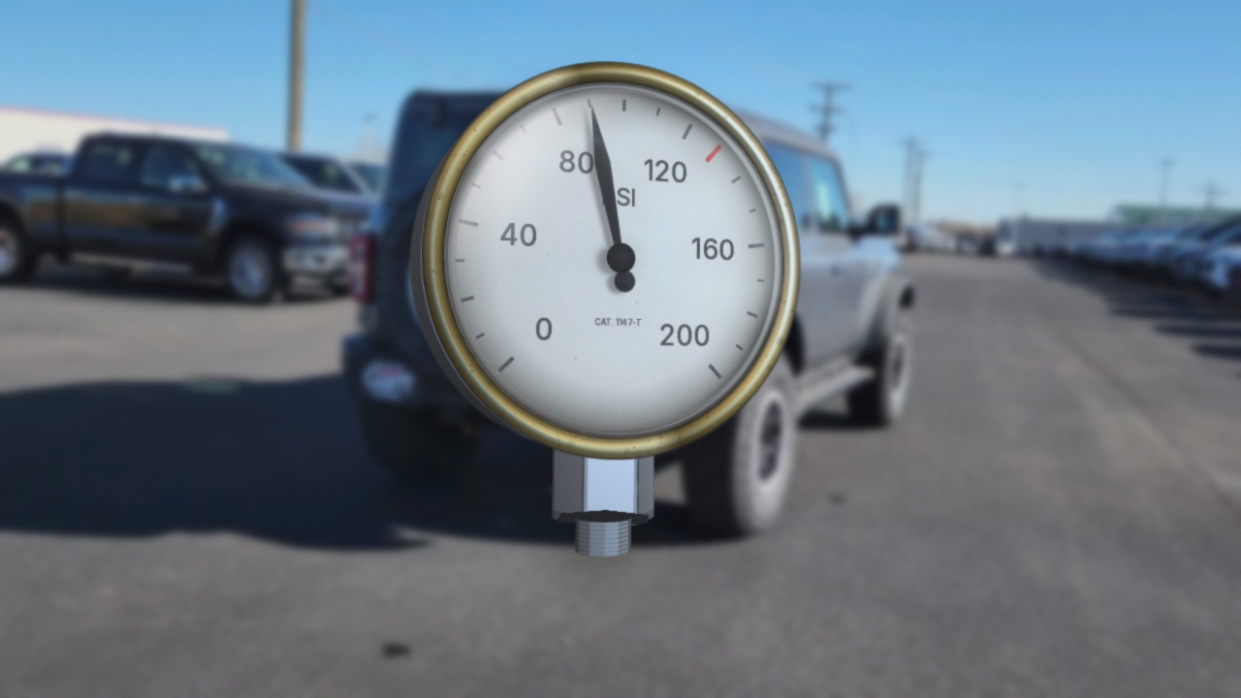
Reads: 90psi
